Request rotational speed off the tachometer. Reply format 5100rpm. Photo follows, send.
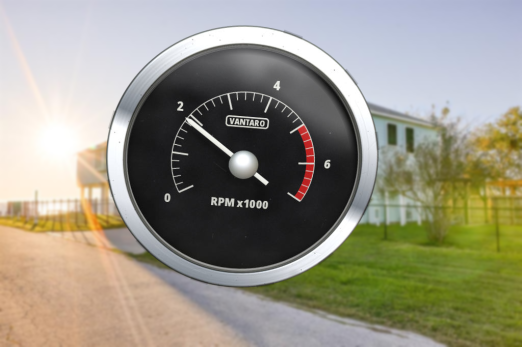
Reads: 1900rpm
